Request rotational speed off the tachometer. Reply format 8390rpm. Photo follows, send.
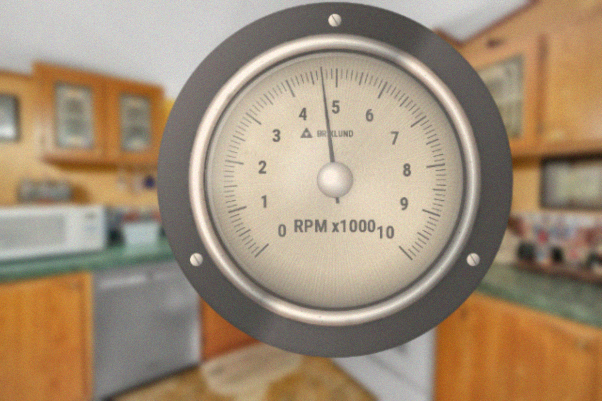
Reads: 4700rpm
